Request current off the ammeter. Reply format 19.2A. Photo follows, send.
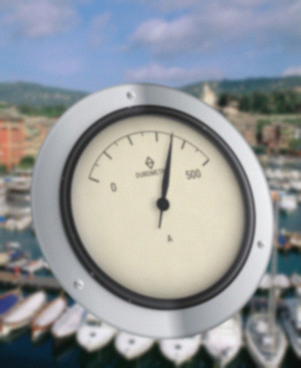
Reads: 350A
